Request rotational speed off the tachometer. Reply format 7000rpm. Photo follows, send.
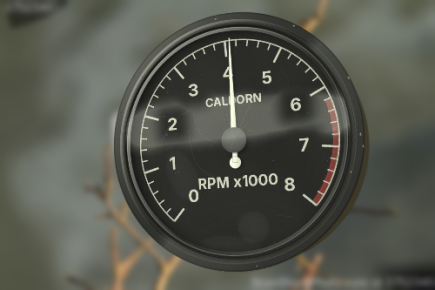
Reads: 4100rpm
